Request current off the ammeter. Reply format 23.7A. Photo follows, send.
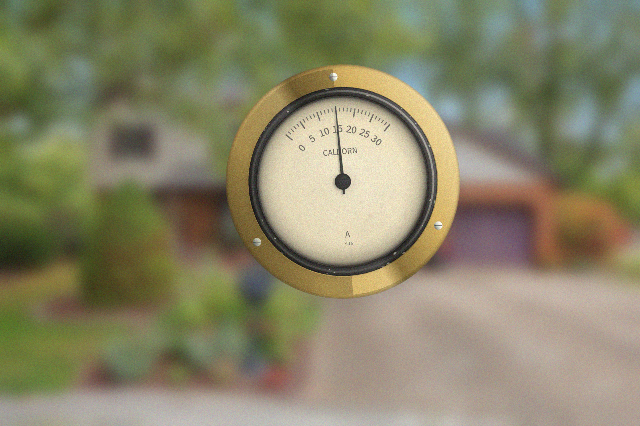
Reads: 15A
